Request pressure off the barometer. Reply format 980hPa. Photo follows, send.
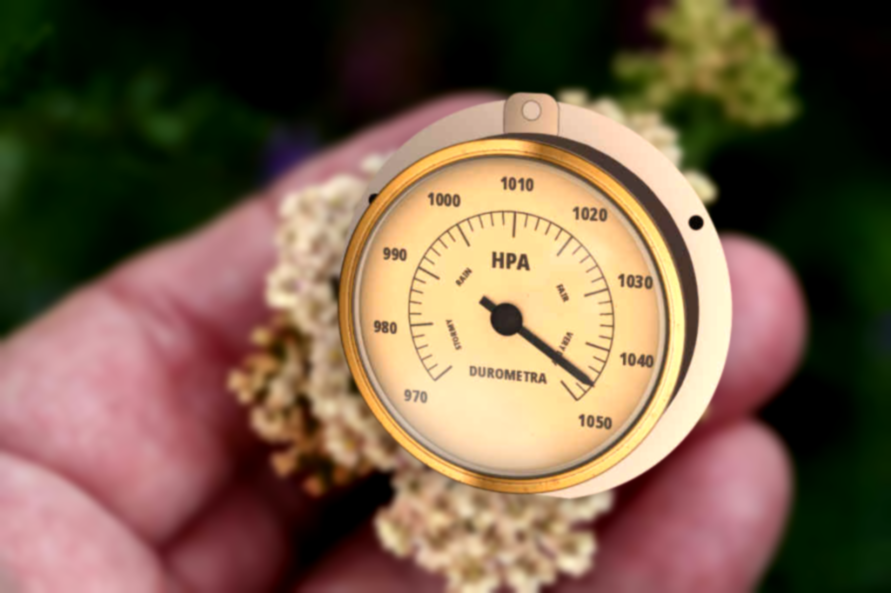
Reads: 1046hPa
